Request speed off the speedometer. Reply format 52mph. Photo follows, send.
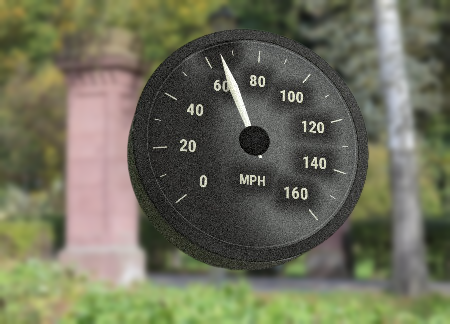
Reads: 65mph
